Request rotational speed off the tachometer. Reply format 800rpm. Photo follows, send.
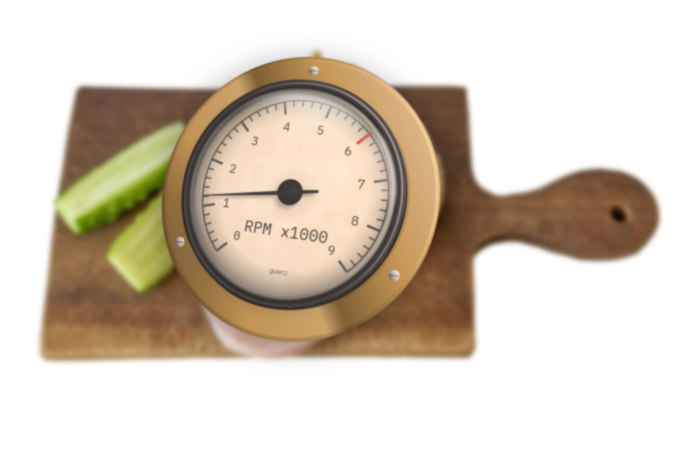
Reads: 1200rpm
